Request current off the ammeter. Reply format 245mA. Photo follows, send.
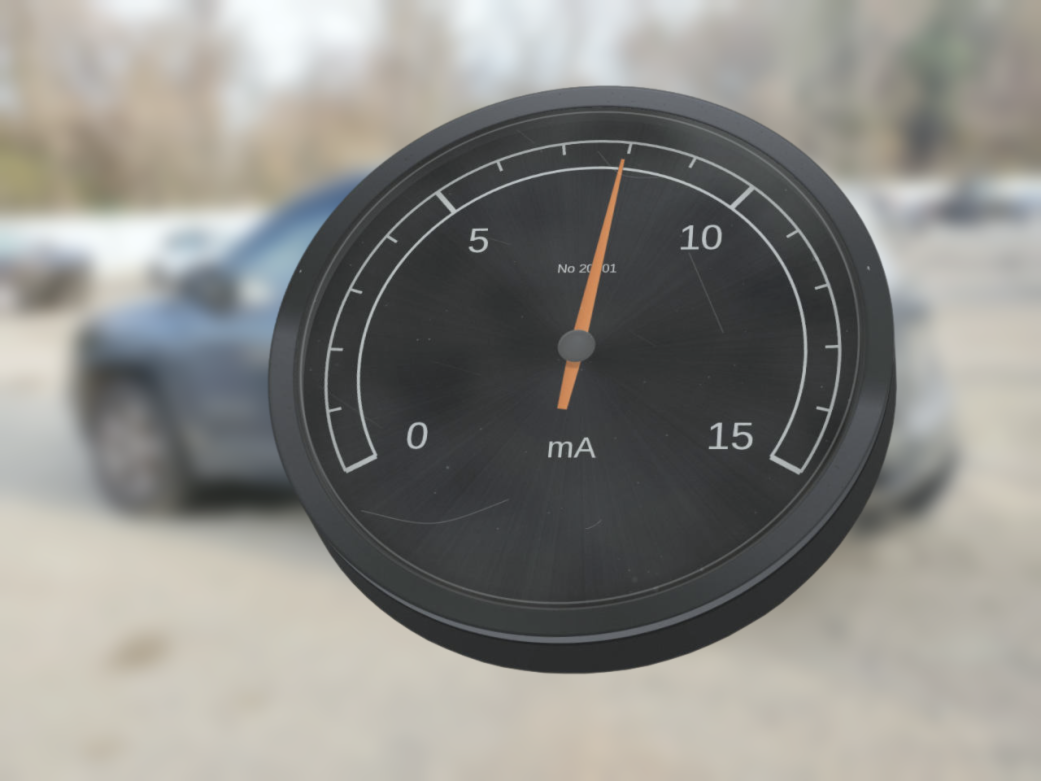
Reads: 8mA
